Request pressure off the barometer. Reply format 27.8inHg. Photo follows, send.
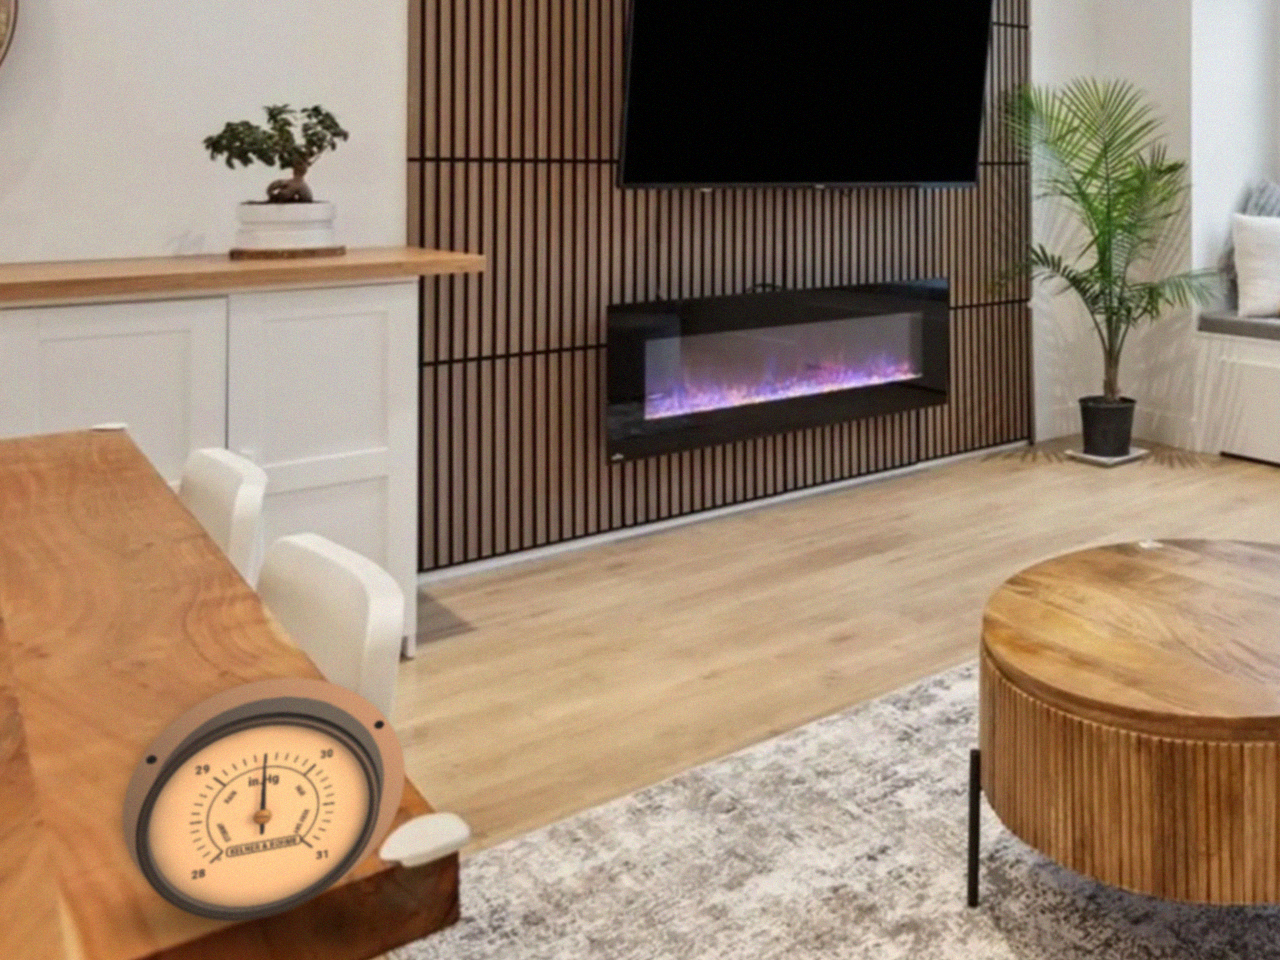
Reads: 29.5inHg
